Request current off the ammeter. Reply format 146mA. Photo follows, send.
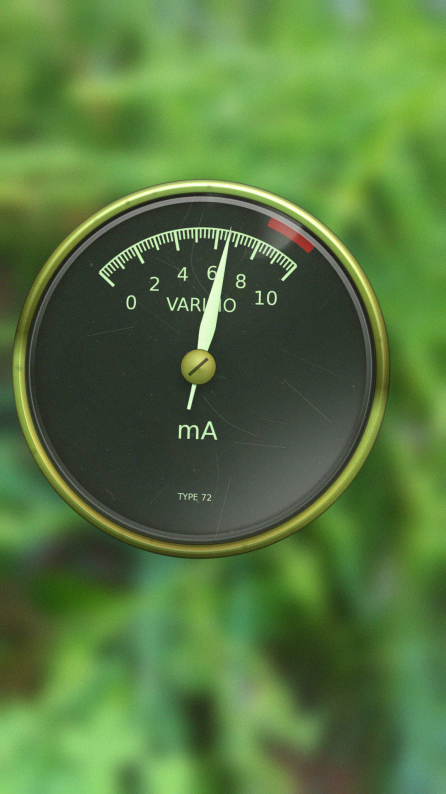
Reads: 6.6mA
